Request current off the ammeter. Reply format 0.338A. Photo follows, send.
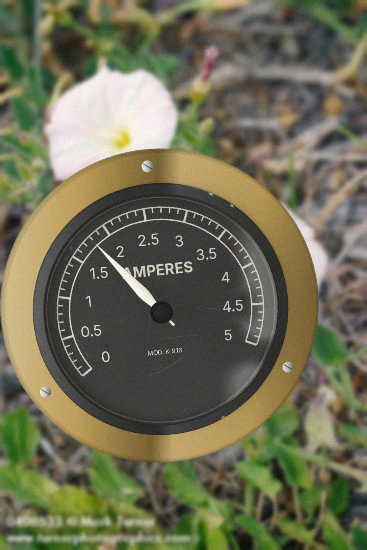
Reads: 1.8A
